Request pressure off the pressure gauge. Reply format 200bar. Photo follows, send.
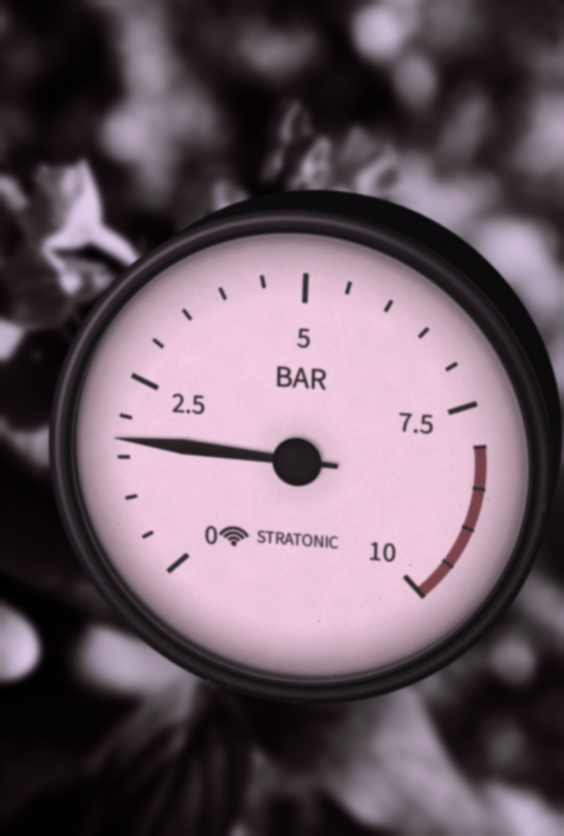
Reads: 1.75bar
